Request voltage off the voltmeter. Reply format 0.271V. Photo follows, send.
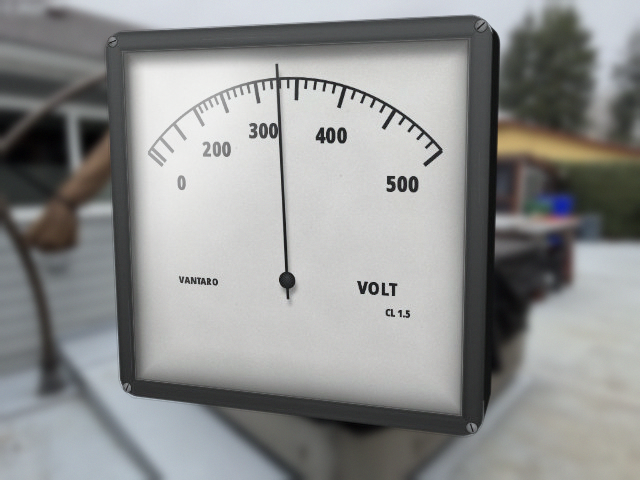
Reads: 330V
